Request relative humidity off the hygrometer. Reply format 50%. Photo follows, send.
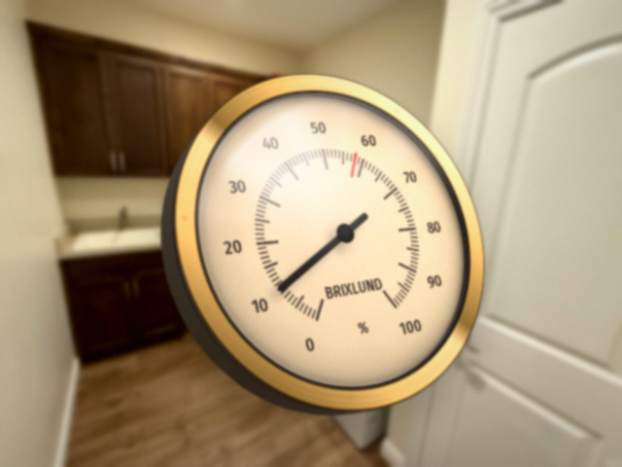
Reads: 10%
